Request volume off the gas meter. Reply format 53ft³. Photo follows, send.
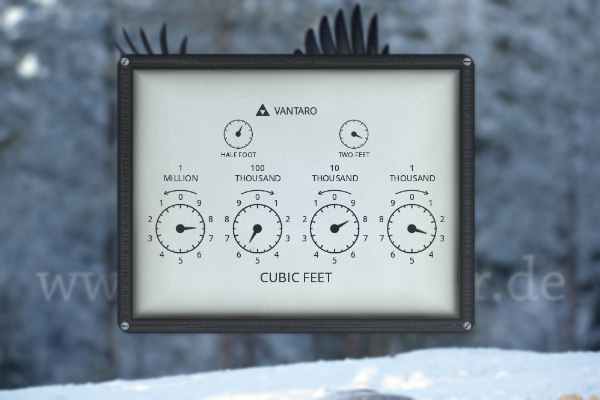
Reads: 758300ft³
